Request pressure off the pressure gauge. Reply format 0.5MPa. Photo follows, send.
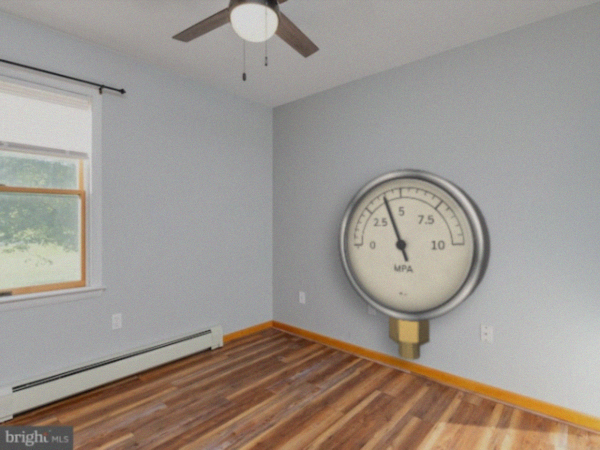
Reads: 4MPa
